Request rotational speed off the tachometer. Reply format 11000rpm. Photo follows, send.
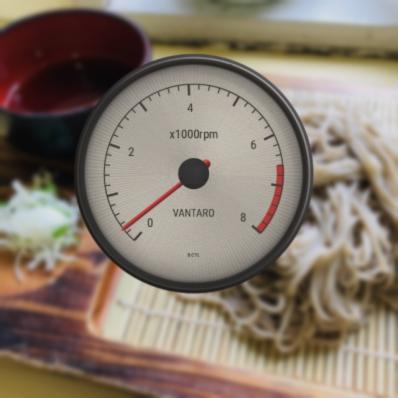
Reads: 300rpm
